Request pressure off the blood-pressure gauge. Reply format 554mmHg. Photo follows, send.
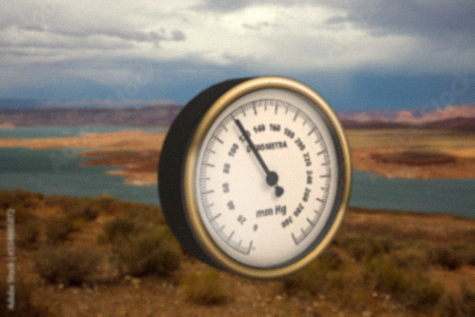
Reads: 120mmHg
